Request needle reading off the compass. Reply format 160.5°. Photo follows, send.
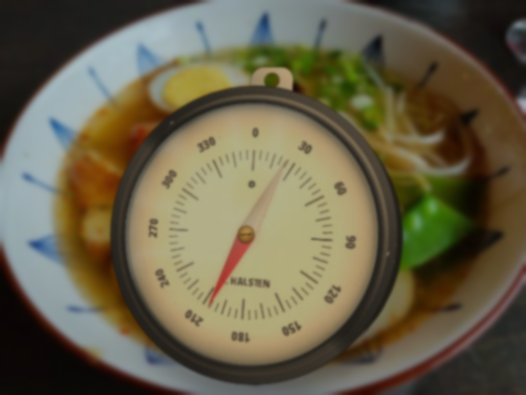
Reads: 205°
